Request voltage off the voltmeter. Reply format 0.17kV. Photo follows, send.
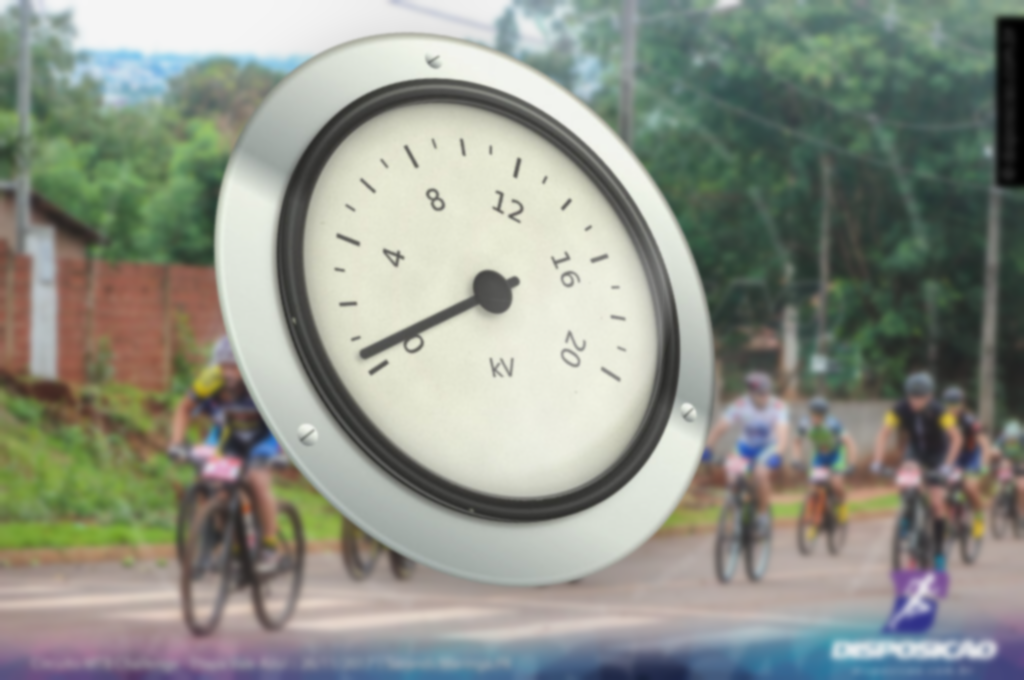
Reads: 0.5kV
